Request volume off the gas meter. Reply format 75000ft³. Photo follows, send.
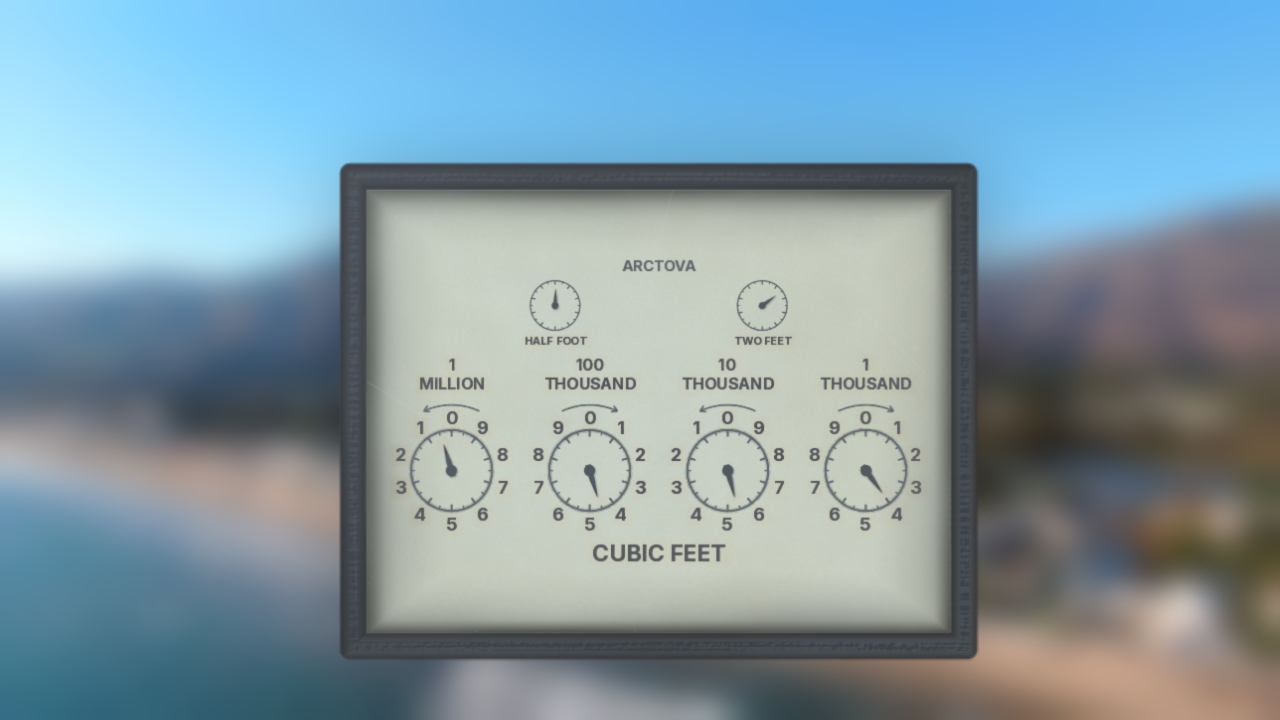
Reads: 45400ft³
